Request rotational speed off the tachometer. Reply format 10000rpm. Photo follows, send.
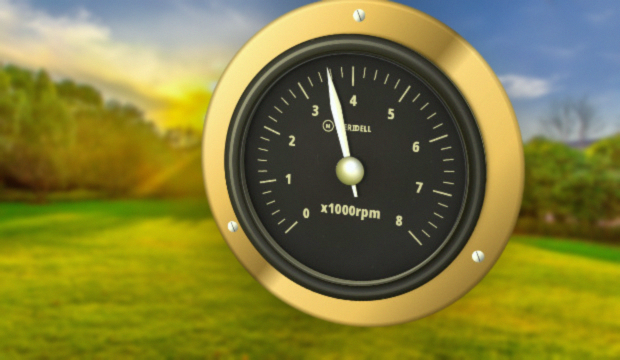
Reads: 3600rpm
